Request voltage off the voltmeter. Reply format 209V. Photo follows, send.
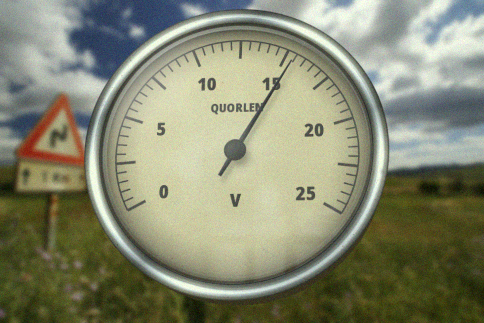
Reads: 15.5V
